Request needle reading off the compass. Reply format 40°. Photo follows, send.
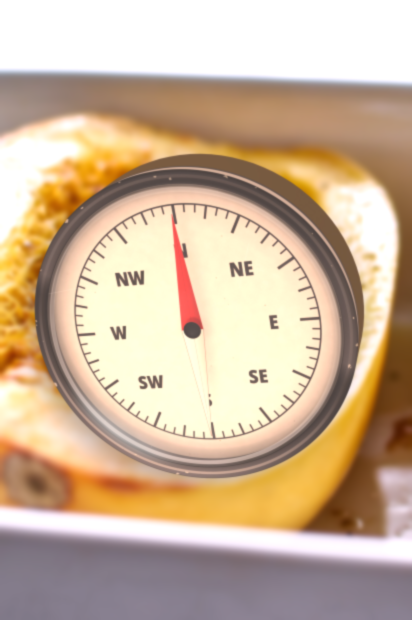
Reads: 0°
